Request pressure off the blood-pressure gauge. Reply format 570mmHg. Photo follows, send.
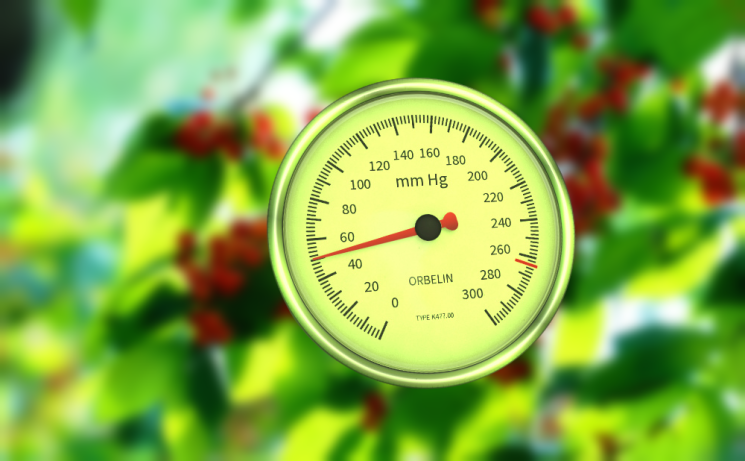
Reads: 50mmHg
